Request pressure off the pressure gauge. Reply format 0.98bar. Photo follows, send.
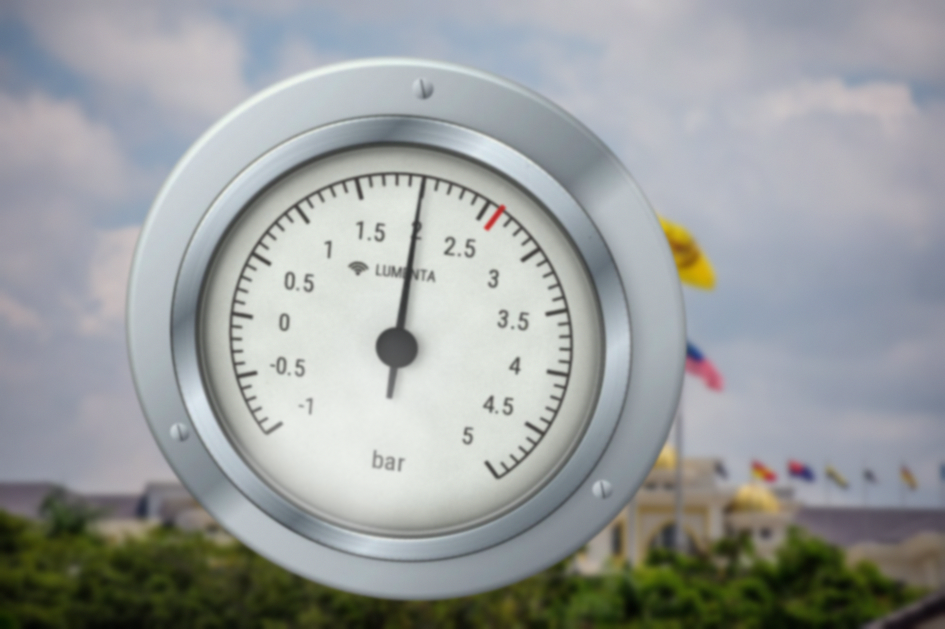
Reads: 2bar
